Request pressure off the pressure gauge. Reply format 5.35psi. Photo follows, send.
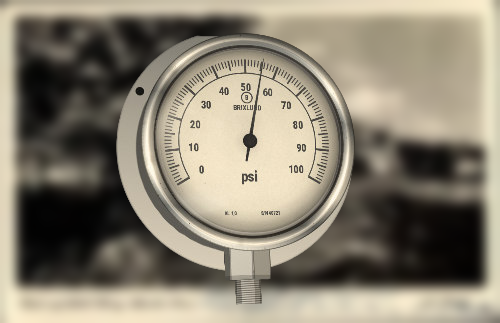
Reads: 55psi
